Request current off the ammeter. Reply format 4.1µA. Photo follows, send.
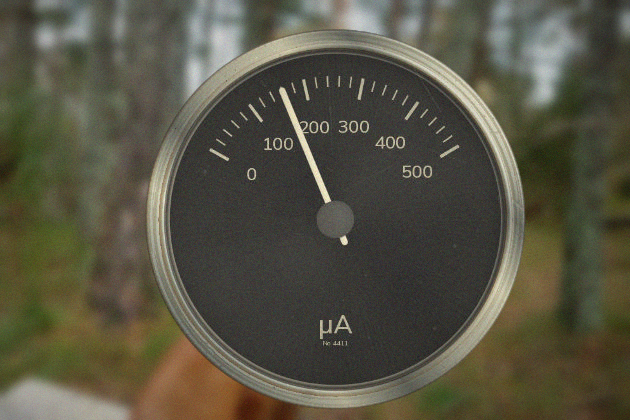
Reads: 160µA
